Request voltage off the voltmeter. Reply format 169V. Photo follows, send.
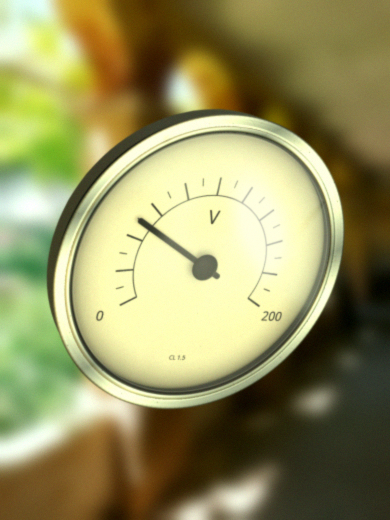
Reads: 50V
